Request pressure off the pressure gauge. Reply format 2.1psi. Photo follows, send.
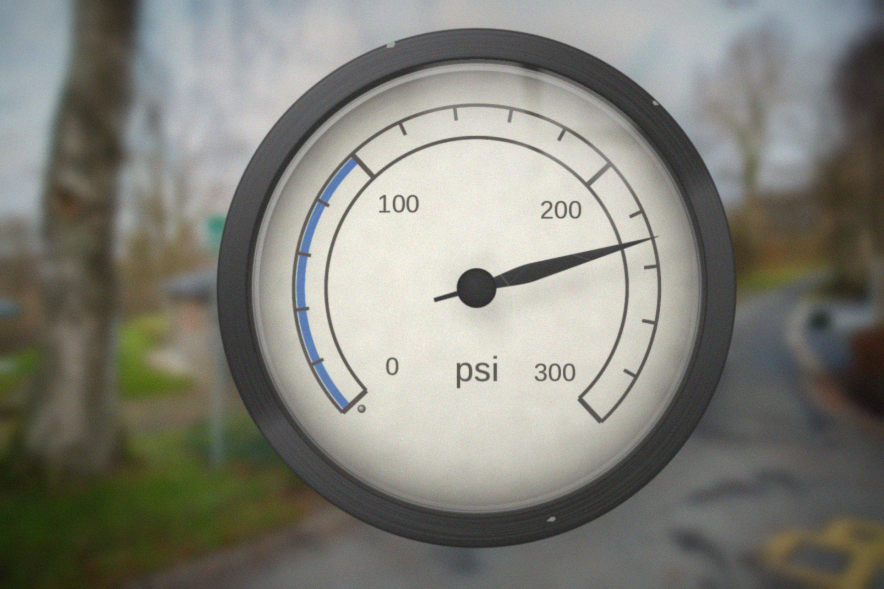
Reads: 230psi
